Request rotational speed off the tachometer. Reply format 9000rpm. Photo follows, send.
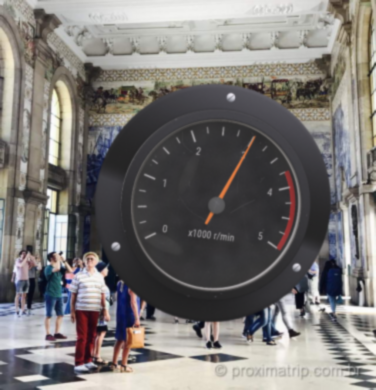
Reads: 3000rpm
